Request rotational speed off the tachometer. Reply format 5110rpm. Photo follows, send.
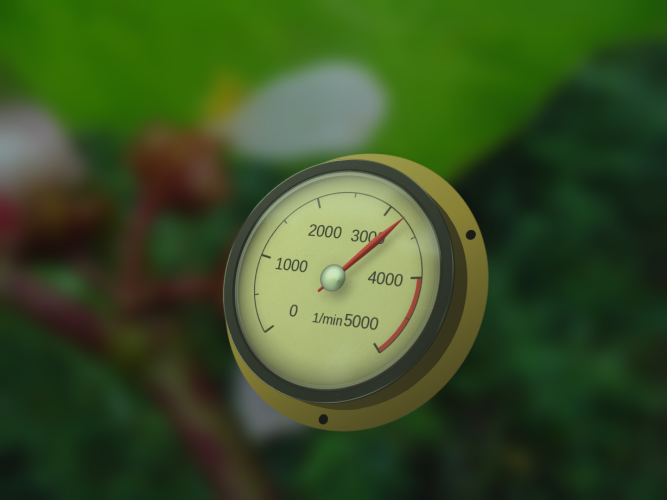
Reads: 3250rpm
